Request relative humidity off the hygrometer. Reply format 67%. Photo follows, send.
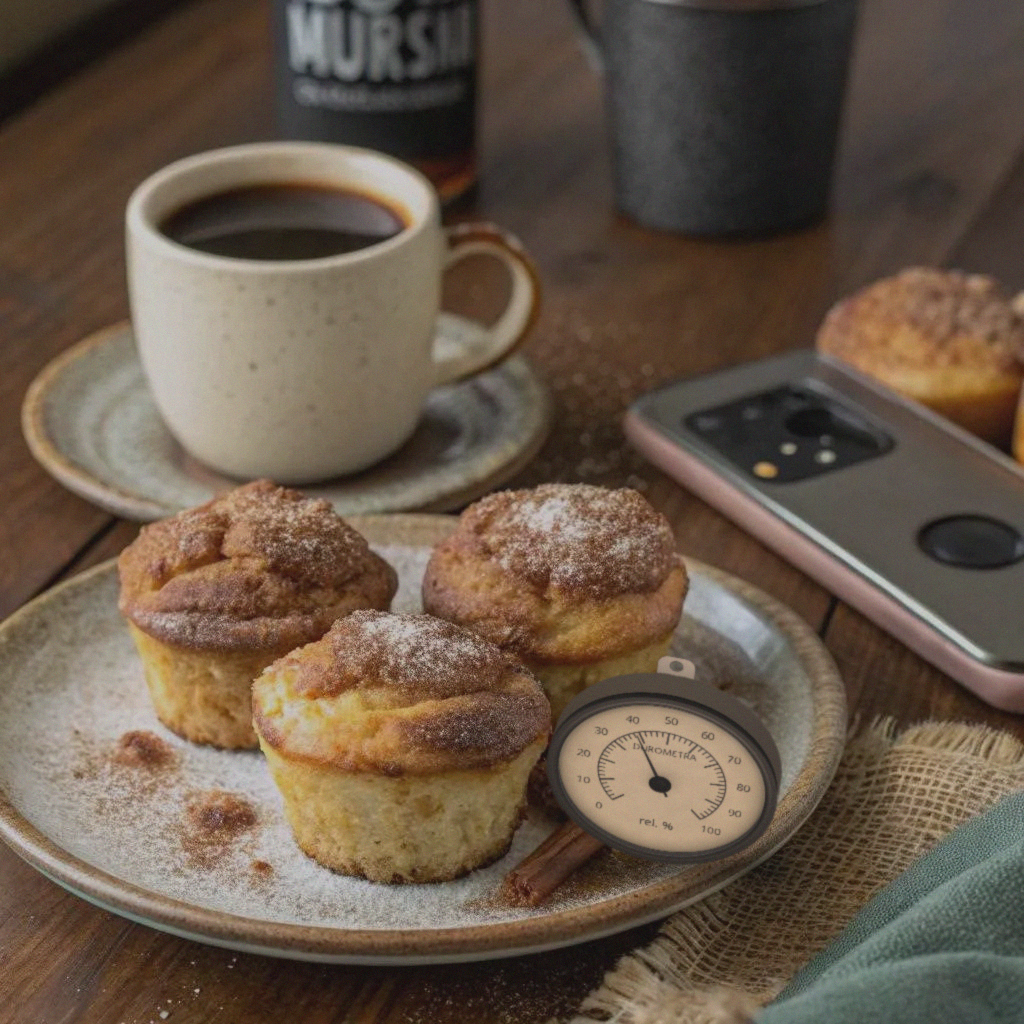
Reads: 40%
